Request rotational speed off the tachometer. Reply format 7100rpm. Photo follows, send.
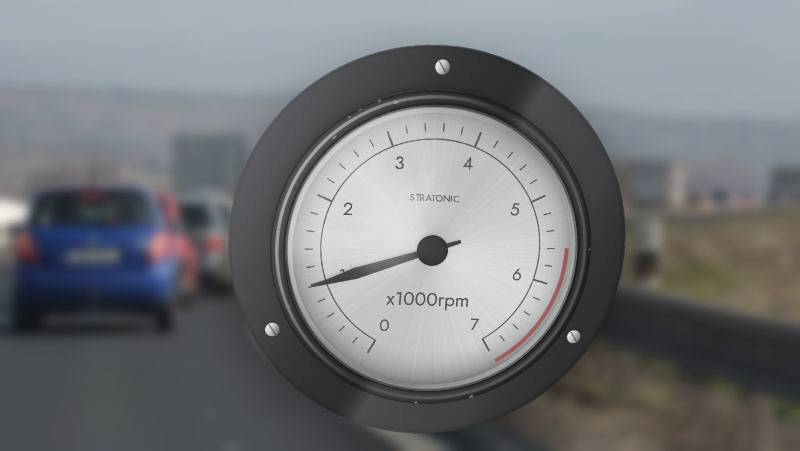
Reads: 1000rpm
